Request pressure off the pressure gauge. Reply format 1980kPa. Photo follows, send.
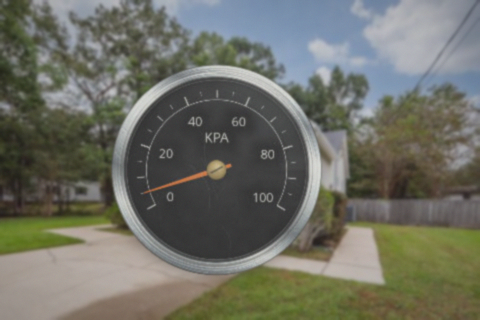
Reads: 5kPa
